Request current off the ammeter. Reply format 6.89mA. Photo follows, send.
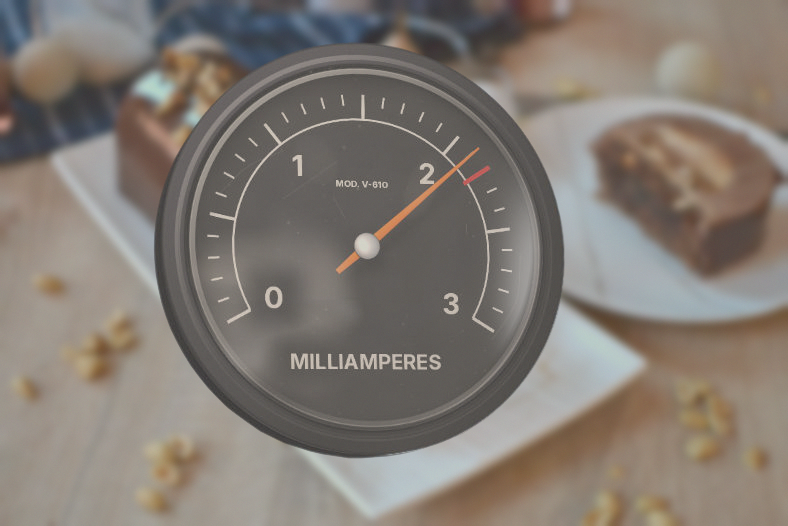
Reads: 2.1mA
